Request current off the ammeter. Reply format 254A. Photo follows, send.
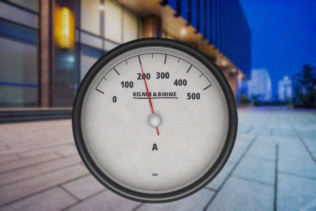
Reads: 200A
